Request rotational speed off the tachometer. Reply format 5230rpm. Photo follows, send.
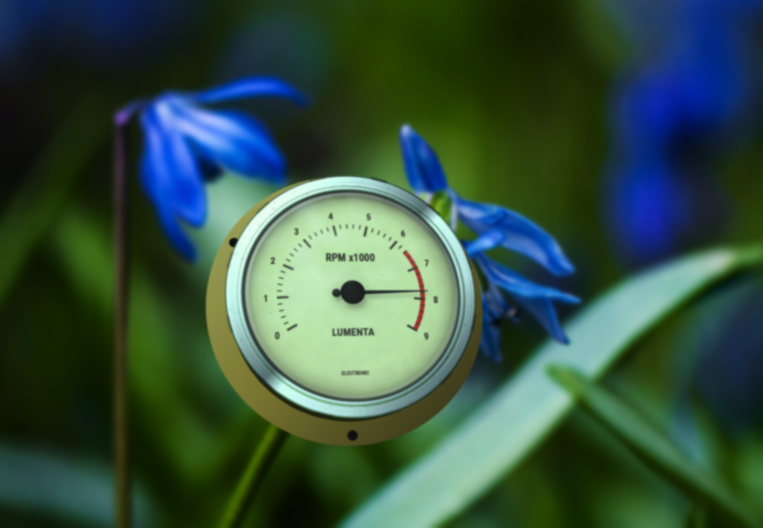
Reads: 7800rpm
